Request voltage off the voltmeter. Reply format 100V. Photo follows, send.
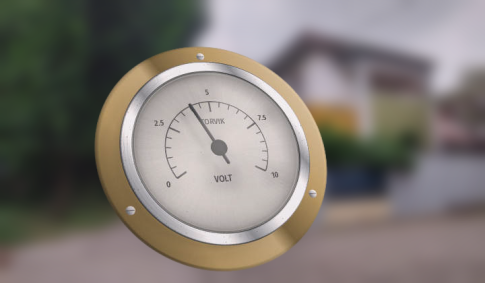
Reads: 4V
